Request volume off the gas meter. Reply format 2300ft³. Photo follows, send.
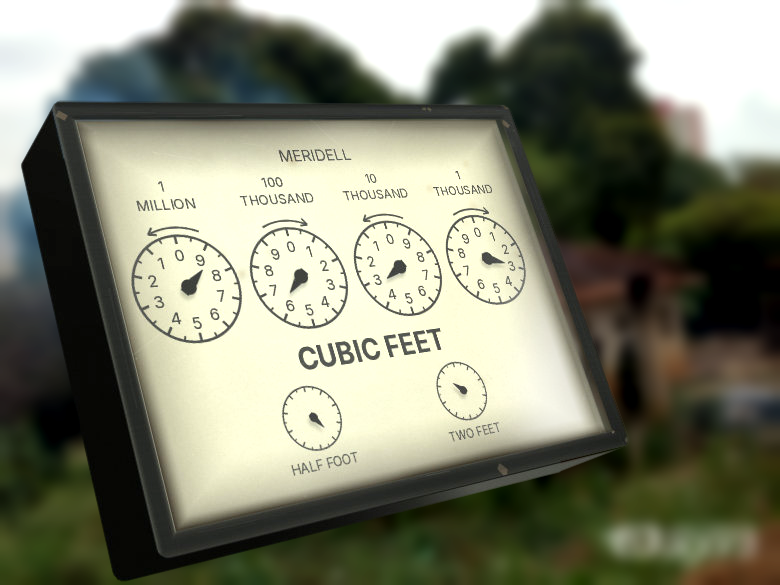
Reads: 863300ft³
